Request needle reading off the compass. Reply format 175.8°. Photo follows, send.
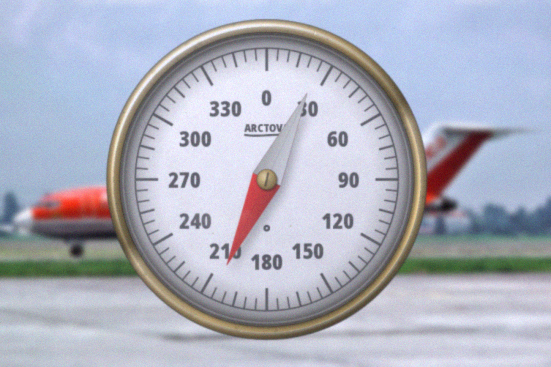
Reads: 205°
